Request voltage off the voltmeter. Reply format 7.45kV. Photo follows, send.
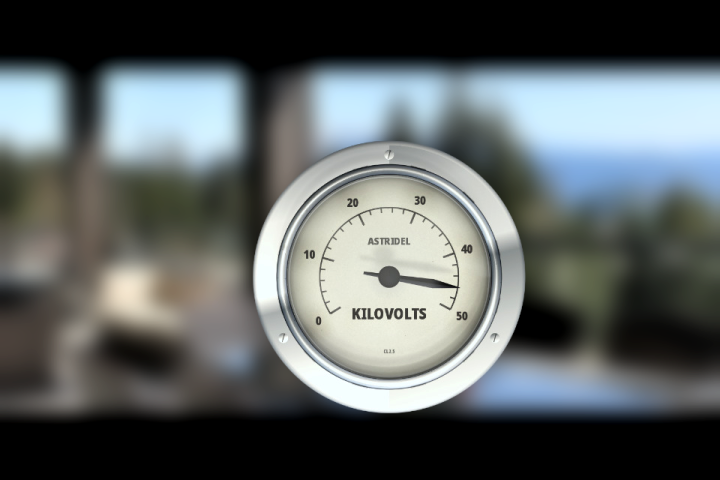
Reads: 46kV
